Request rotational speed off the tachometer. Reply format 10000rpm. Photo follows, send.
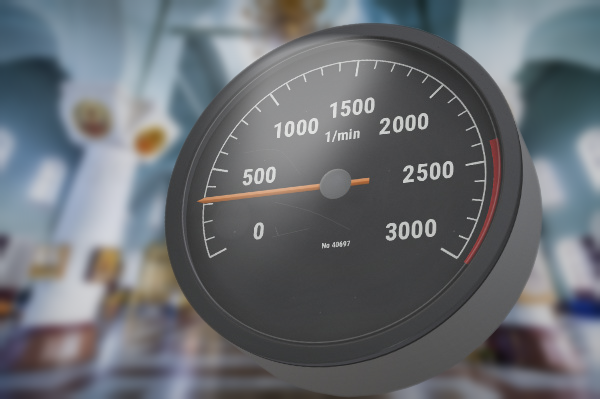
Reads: 300rpm
